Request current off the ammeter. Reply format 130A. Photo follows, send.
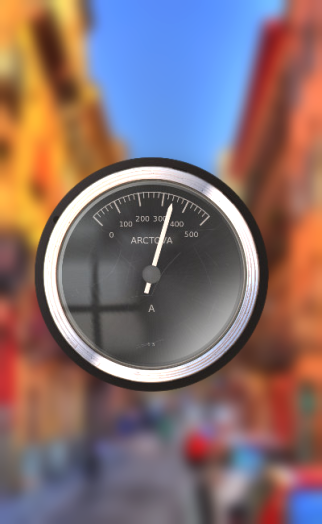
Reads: 340A
